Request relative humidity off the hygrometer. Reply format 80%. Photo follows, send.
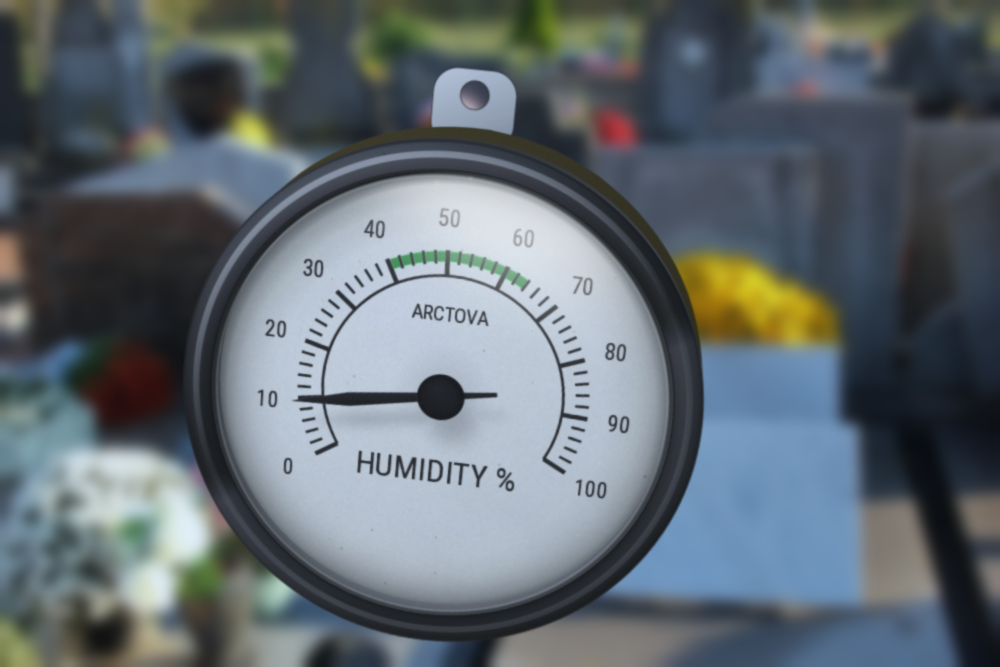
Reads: 10%
